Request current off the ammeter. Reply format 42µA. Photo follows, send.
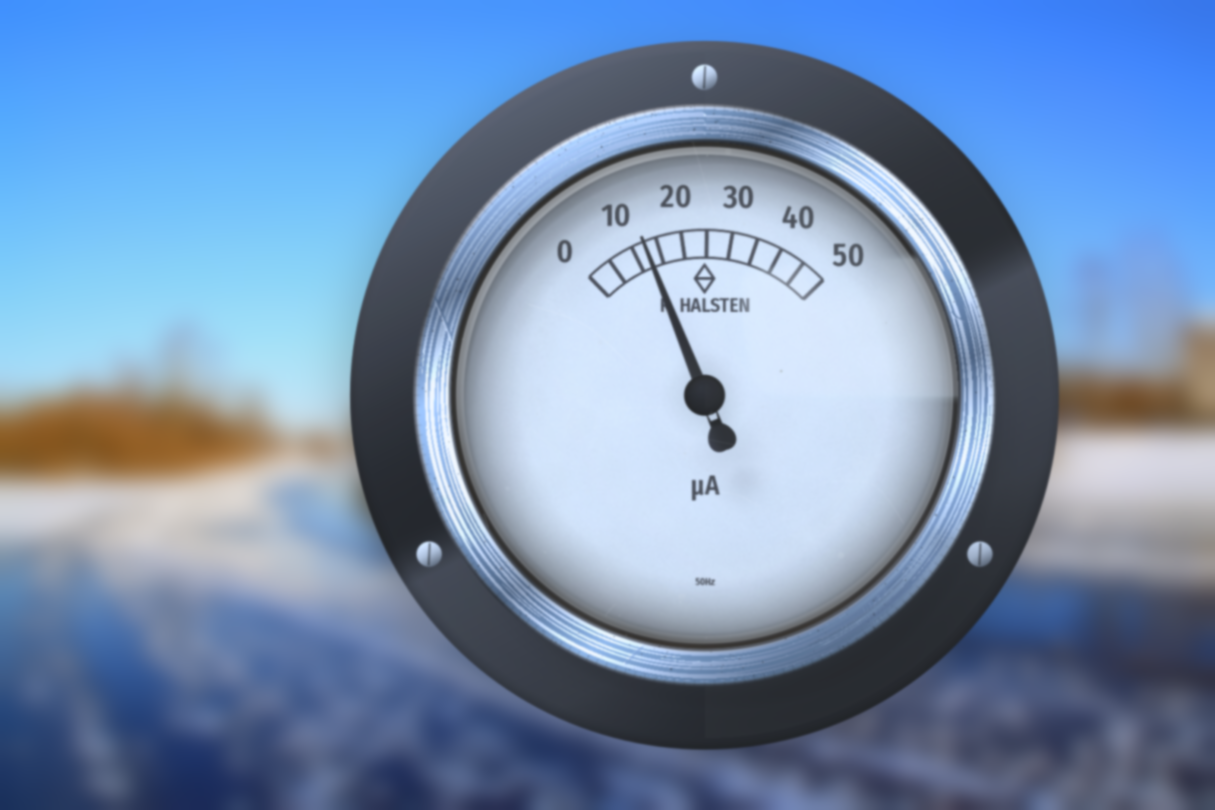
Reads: 12.5µA
